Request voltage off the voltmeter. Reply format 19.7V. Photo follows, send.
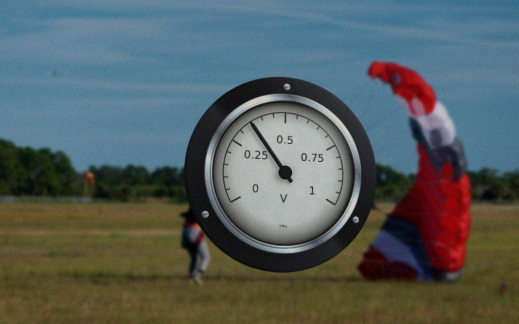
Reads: 0.35V
